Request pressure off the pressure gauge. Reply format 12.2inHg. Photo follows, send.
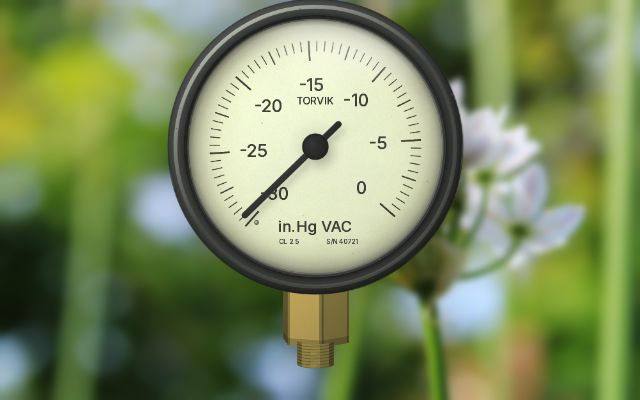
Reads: -29.5inHg
